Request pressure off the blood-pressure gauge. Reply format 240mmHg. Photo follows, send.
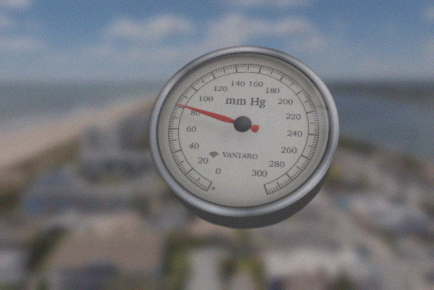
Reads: 80mmHg
